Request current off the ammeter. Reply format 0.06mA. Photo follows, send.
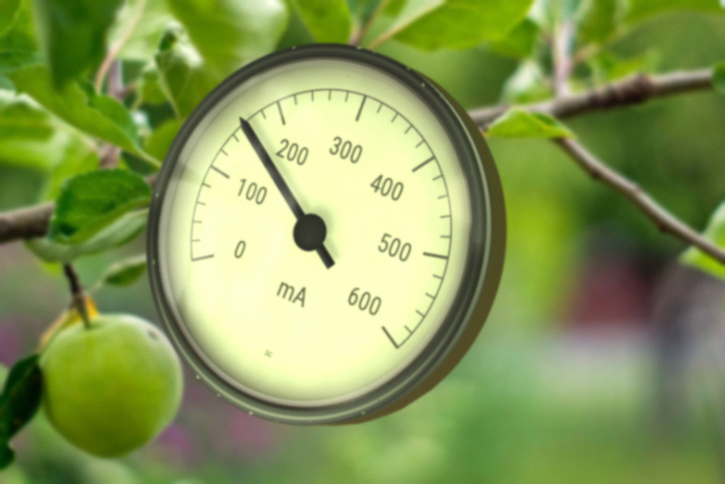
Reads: 160mA
